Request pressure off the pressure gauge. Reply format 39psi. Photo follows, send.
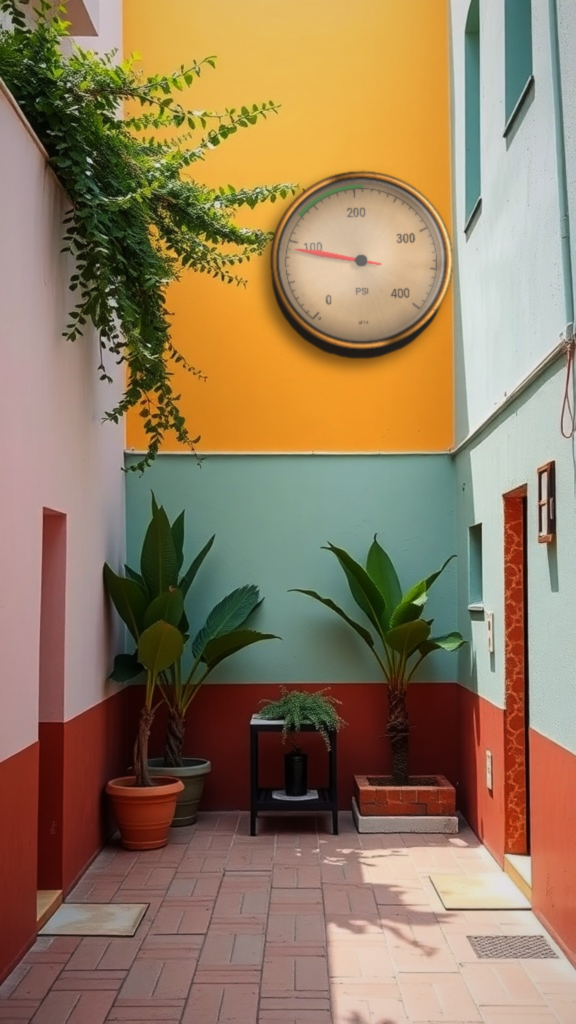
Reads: 90psi
